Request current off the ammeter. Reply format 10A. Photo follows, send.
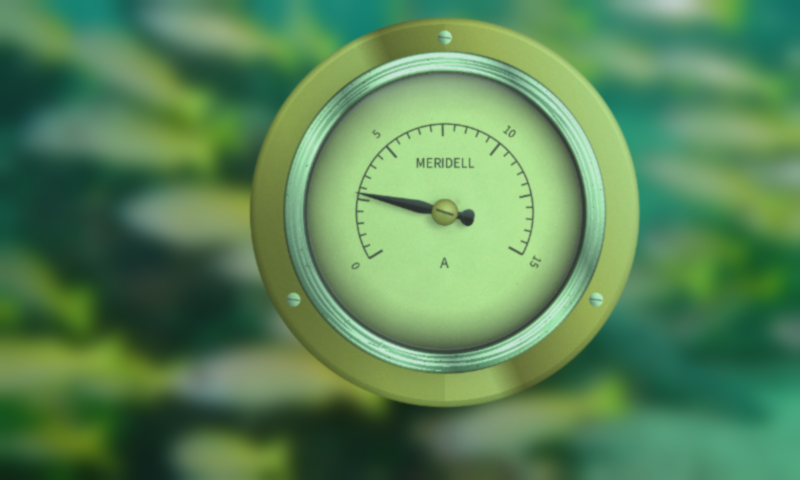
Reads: 2.75A
